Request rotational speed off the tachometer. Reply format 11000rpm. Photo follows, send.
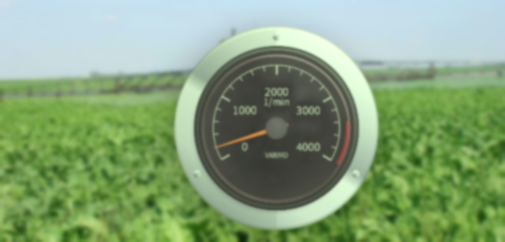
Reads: 200rpm
